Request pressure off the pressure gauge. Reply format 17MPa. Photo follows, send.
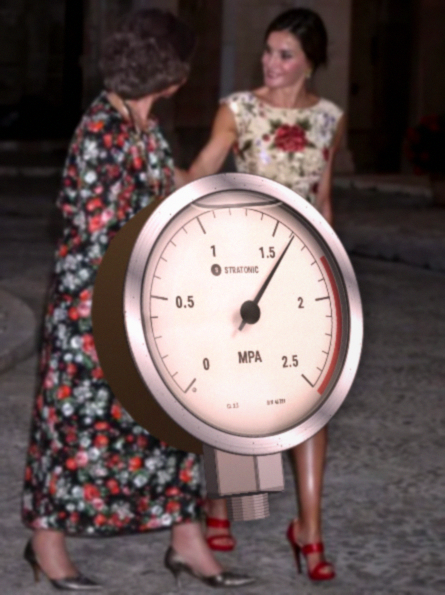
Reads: 1.6MPa
